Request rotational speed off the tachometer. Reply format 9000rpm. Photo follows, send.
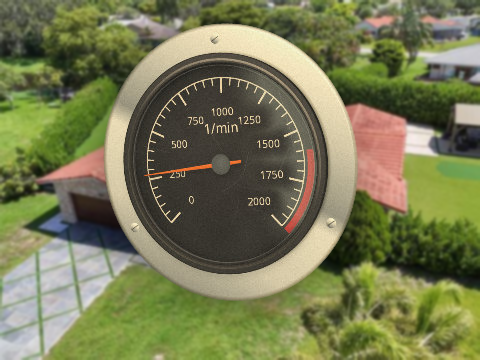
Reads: 275rpm
